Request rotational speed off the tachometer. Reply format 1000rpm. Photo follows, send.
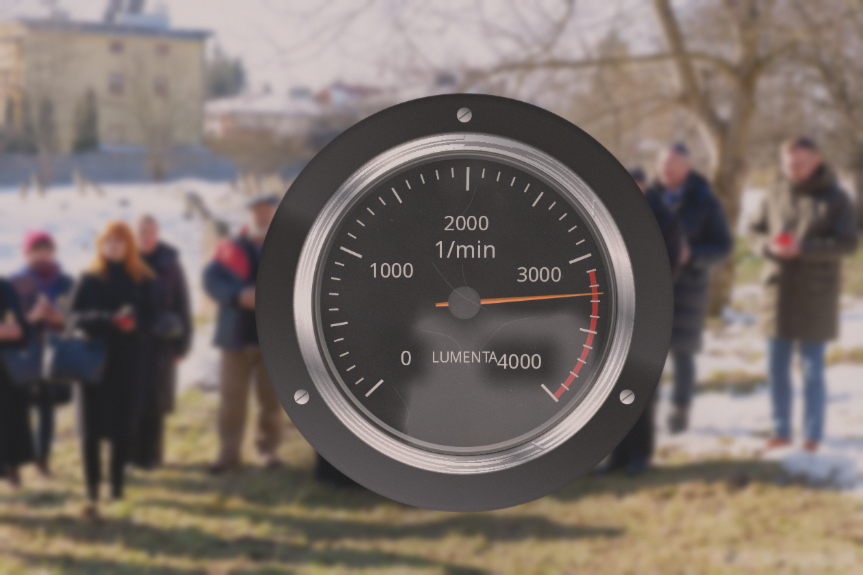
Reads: 3250rpm
